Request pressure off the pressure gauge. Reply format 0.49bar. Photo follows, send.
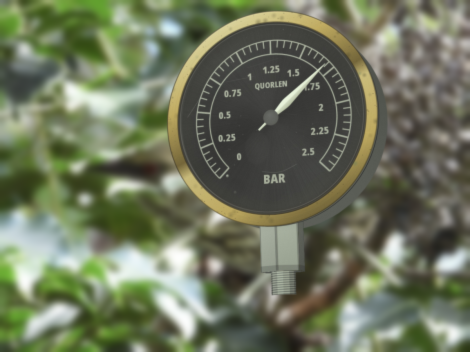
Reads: 1.7bar
